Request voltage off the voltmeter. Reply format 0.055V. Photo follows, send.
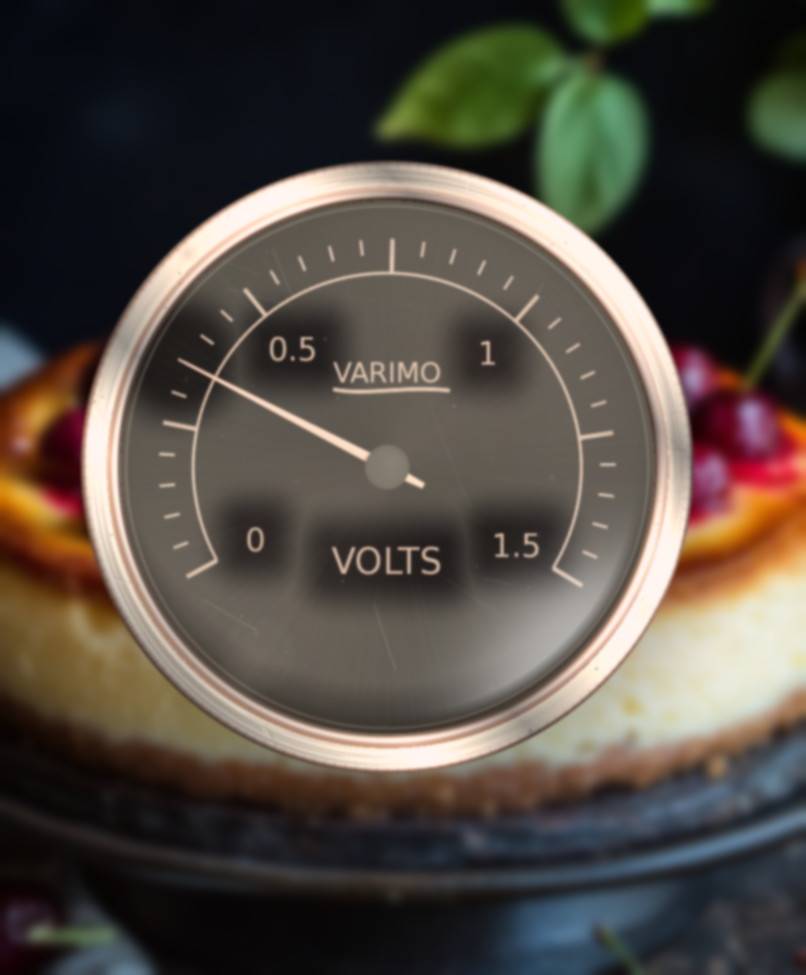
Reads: 0.35V
